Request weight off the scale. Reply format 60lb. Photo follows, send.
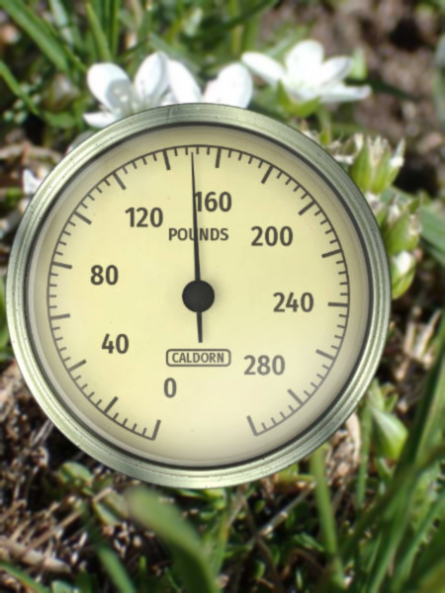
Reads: 150lb
